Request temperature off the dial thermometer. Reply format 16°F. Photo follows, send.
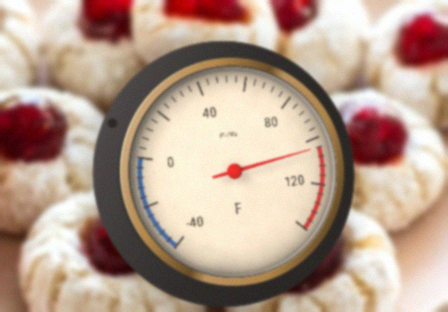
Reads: 104°F
